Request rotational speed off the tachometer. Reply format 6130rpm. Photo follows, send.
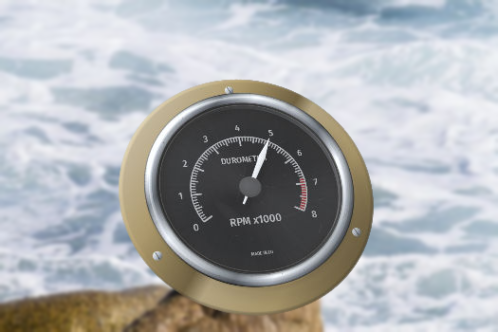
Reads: 5000rpm
